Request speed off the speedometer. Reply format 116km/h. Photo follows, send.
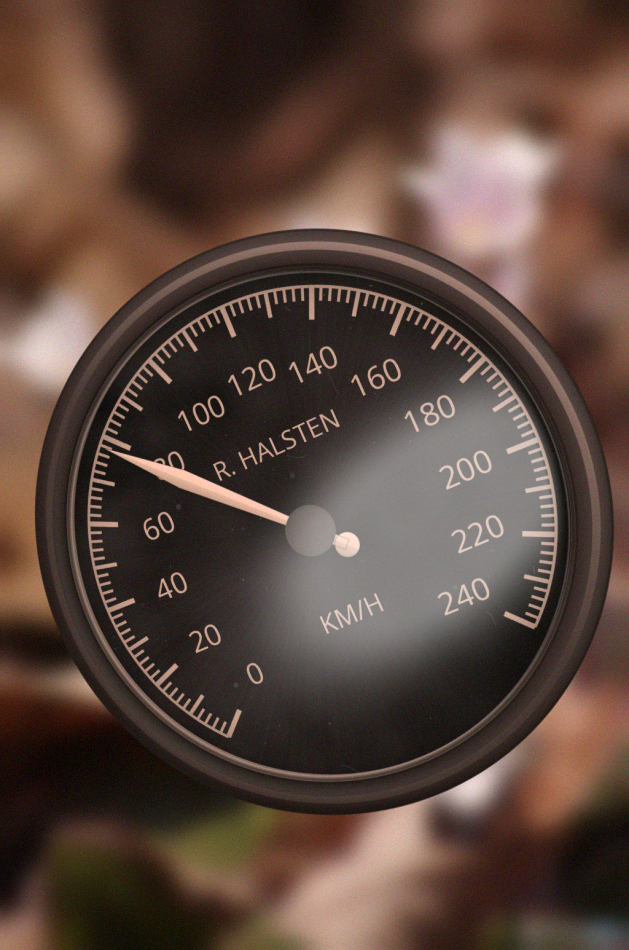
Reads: 78km/h
